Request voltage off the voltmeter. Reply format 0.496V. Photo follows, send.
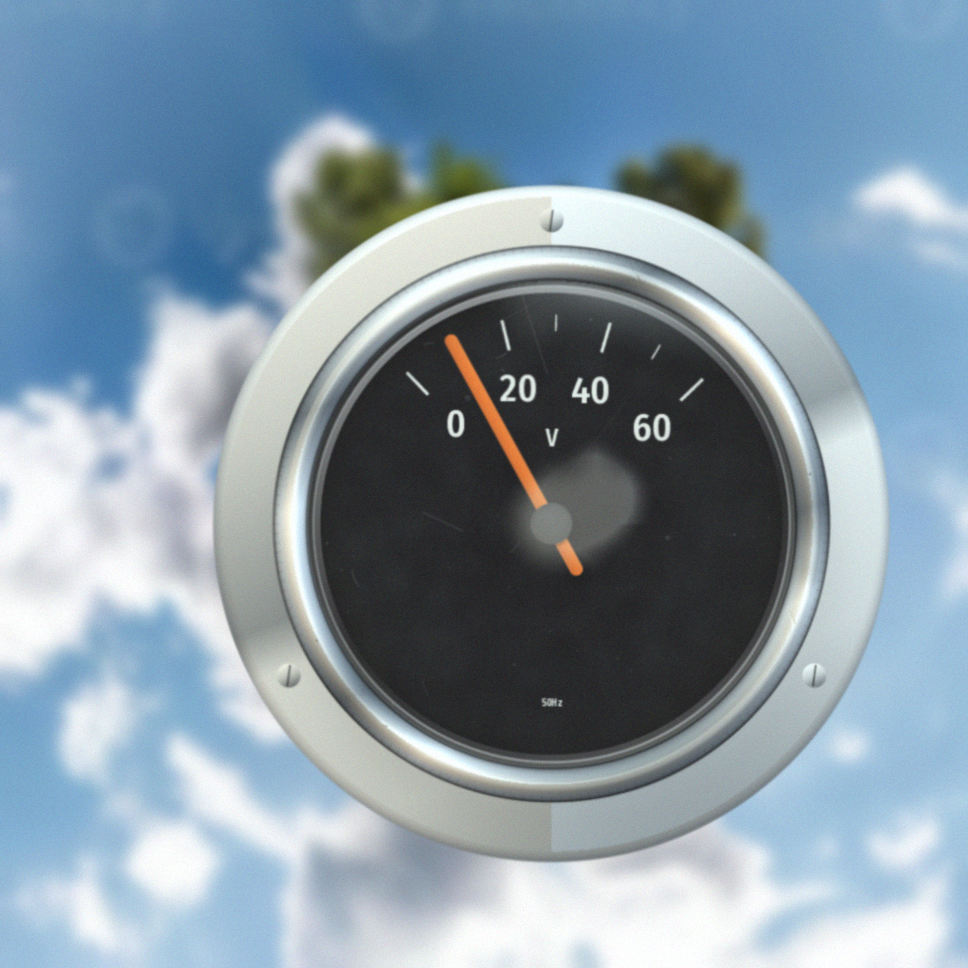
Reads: 10V
